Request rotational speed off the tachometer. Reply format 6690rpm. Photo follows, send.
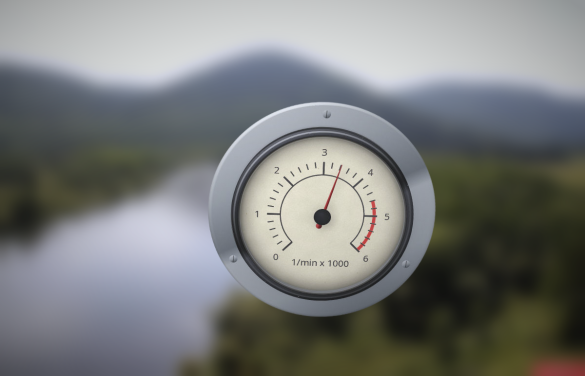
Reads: 3400rpm
